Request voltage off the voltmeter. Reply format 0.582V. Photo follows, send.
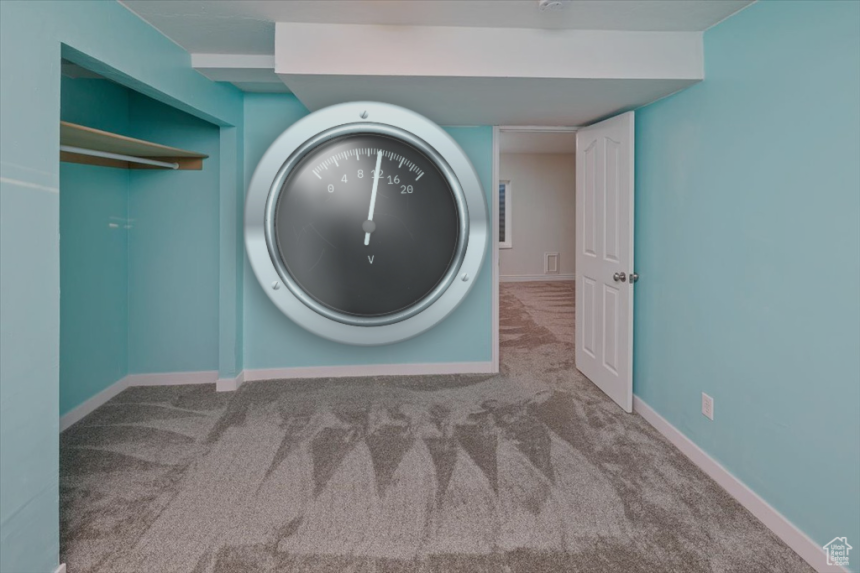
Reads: 12V
